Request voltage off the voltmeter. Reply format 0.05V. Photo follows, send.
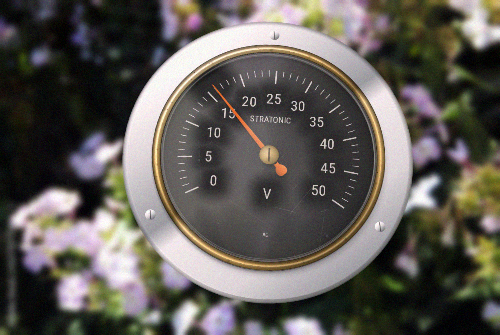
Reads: 16V
